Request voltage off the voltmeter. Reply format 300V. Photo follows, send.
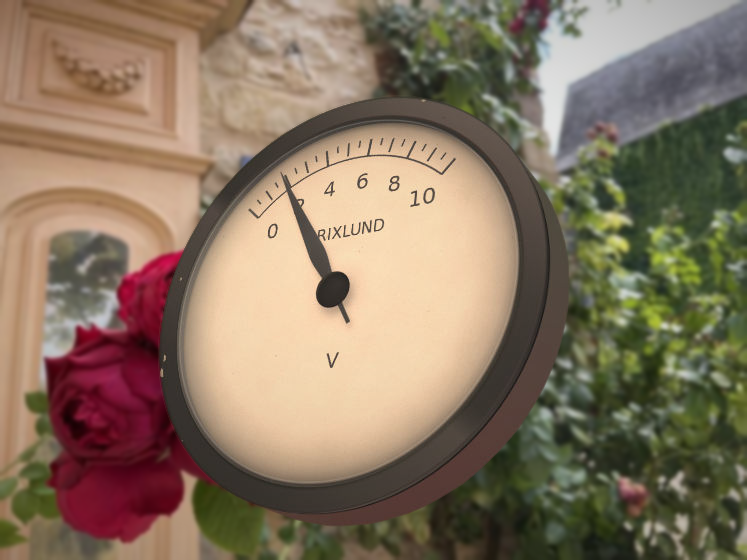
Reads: 2V
